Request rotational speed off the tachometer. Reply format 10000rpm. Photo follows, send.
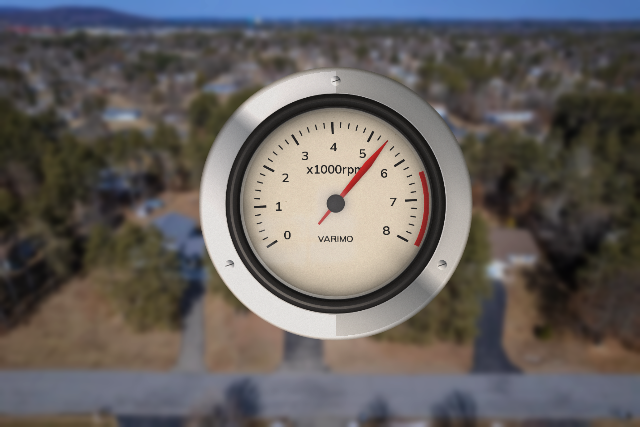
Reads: 5400rpm
